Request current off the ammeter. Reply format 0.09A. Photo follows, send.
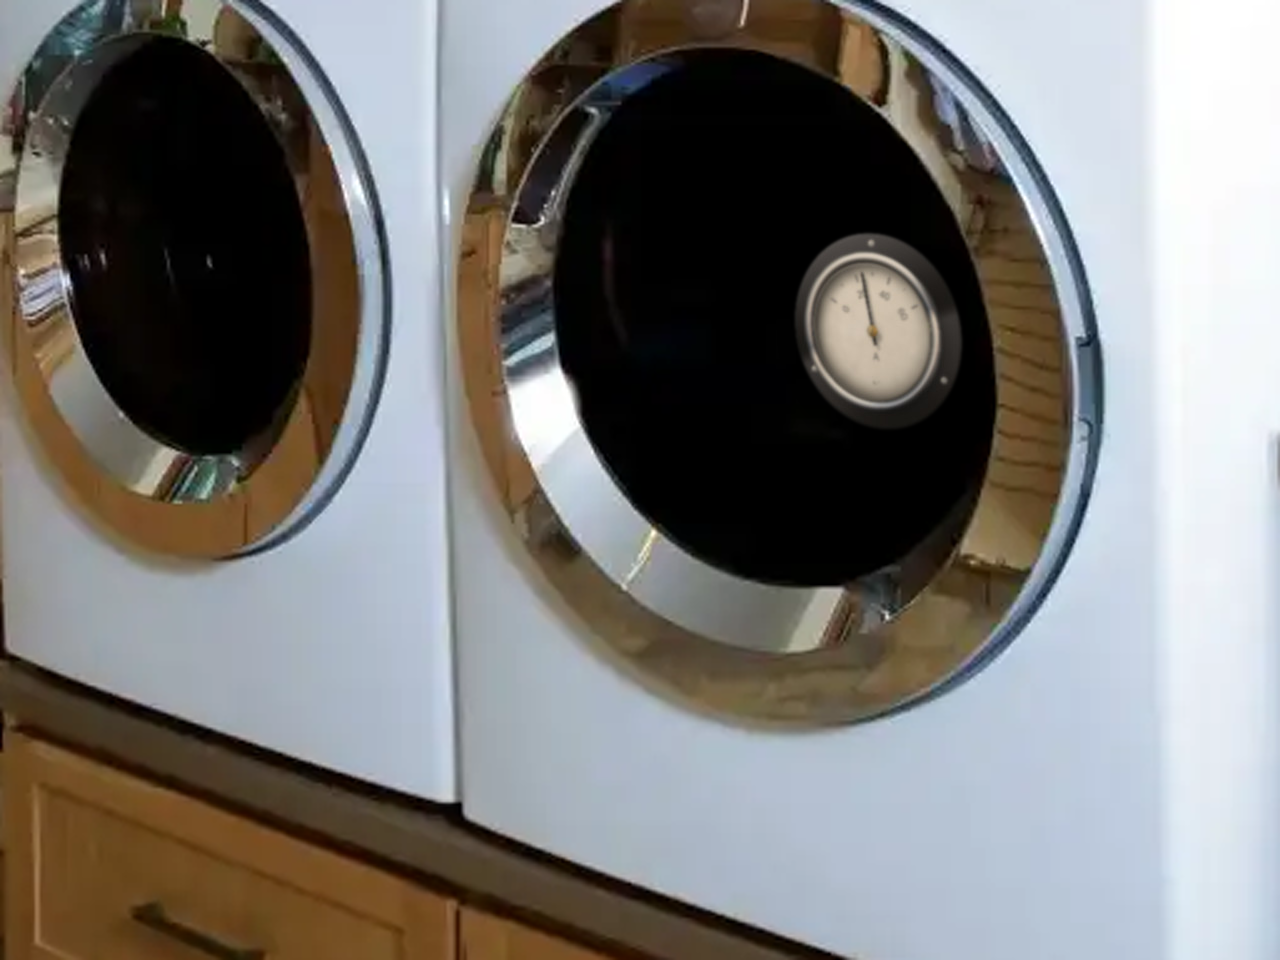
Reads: 25A
